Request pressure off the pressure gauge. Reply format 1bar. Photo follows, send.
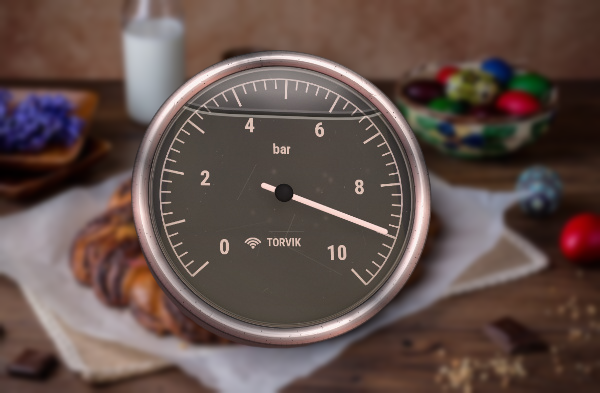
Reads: 9bar
